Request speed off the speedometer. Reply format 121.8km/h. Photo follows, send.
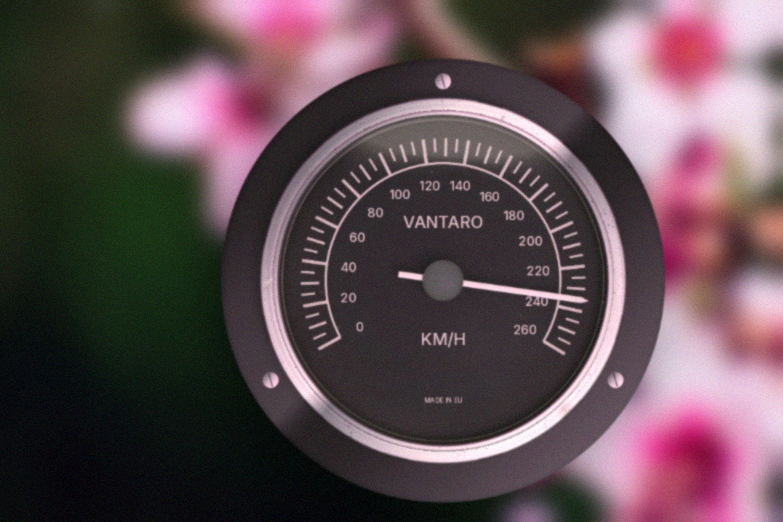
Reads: 235km/h
